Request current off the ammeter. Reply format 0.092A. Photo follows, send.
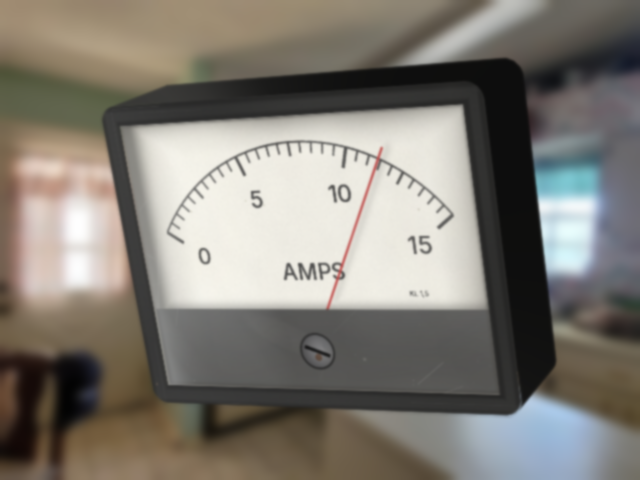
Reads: 11.5A
